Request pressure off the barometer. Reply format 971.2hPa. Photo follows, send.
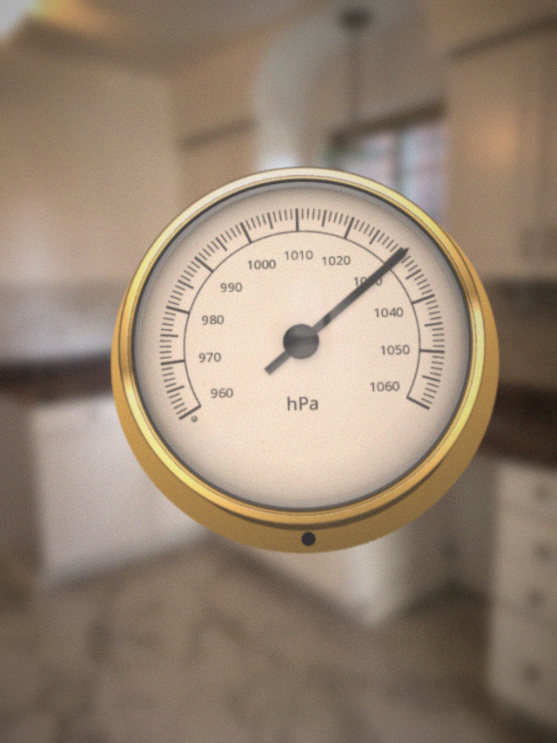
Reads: 1031hPa
